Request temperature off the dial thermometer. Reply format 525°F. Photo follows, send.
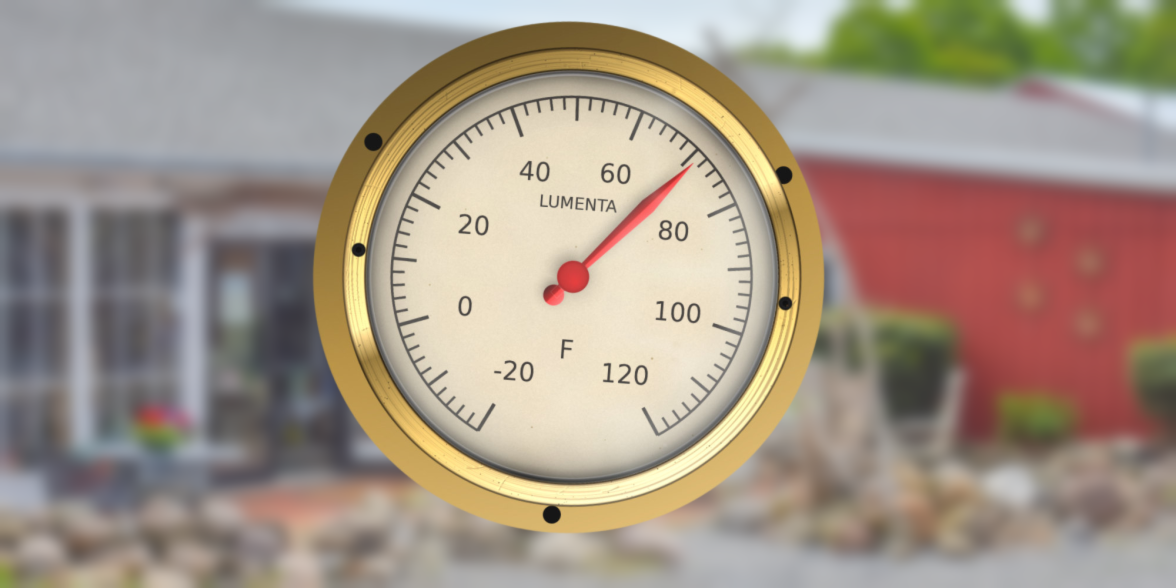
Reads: 71°F
